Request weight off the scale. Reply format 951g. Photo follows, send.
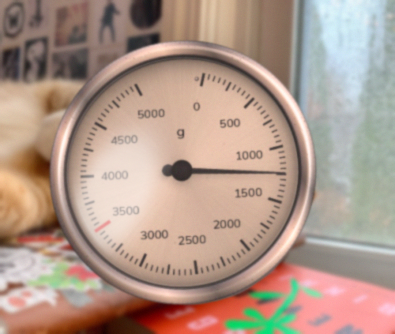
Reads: 1250g
